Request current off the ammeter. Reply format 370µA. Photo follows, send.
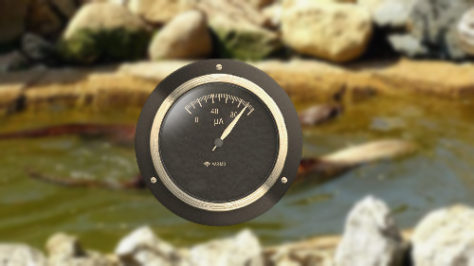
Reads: 90µA
